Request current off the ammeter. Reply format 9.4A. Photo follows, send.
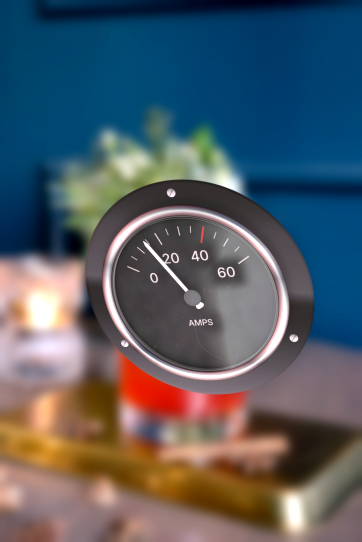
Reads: 15A
